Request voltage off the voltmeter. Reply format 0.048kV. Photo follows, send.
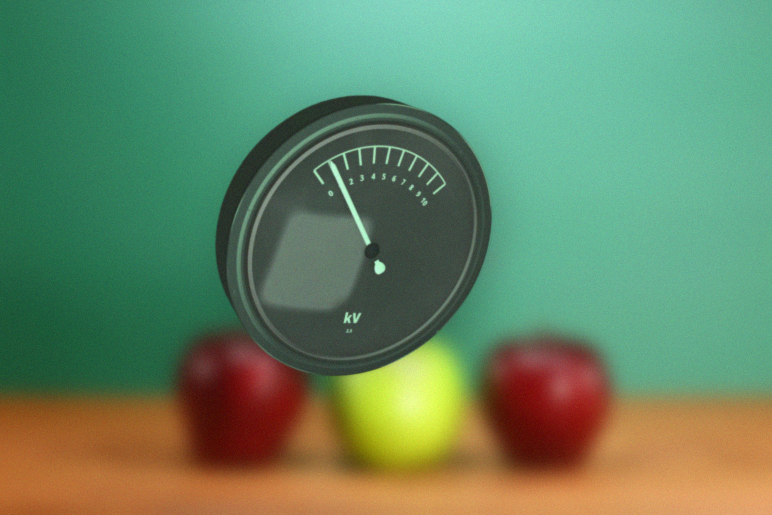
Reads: 1kV
